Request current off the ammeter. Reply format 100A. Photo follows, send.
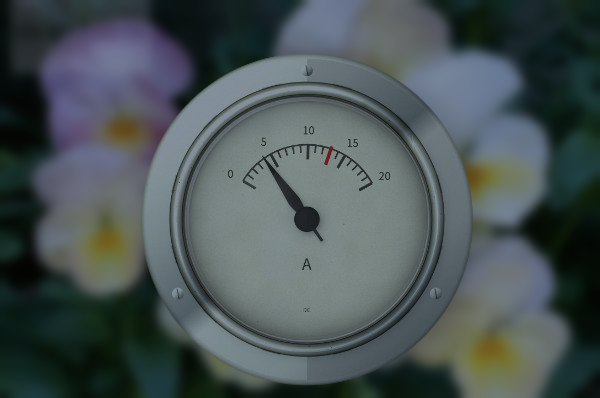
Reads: 4A
